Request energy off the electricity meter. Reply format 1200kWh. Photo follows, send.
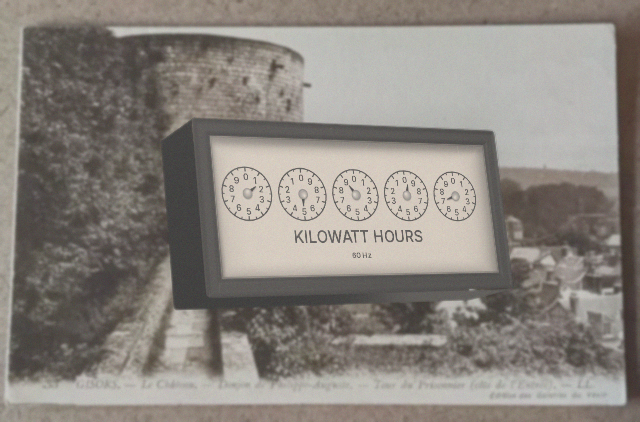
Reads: 14897kWh
